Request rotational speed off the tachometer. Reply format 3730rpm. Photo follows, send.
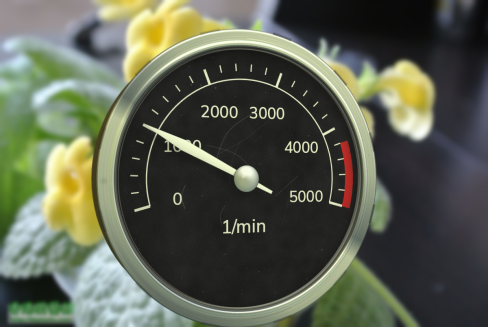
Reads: 1000rpm
